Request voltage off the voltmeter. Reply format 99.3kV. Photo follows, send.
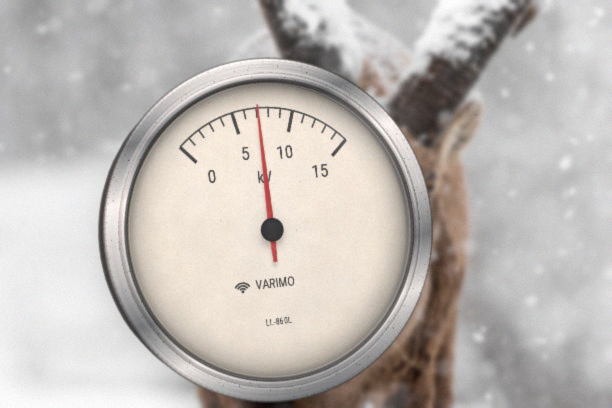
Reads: 7kV
